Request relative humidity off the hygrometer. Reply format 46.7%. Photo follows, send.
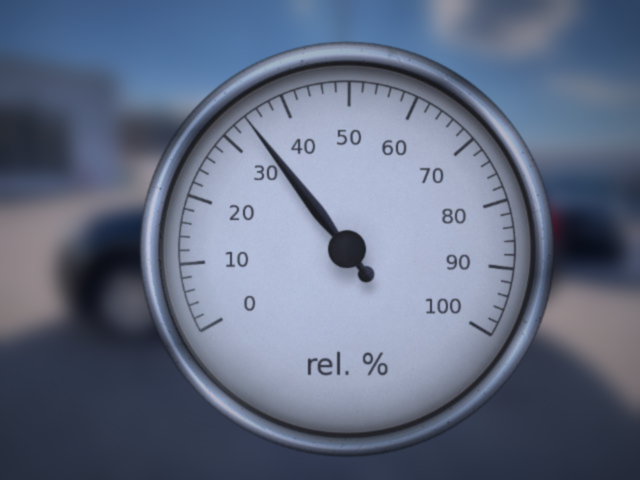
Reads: 34%
